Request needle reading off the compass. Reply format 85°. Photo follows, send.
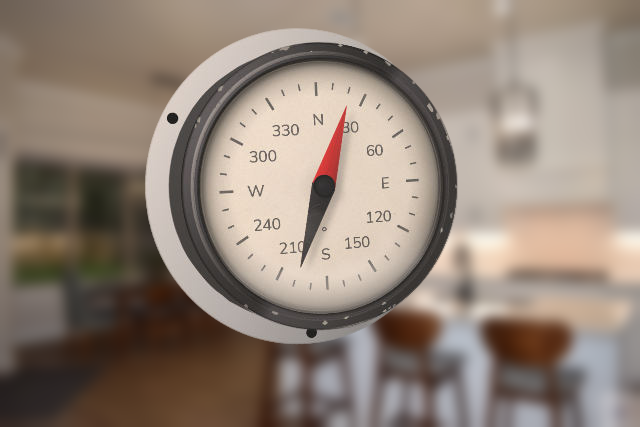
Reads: 20°
